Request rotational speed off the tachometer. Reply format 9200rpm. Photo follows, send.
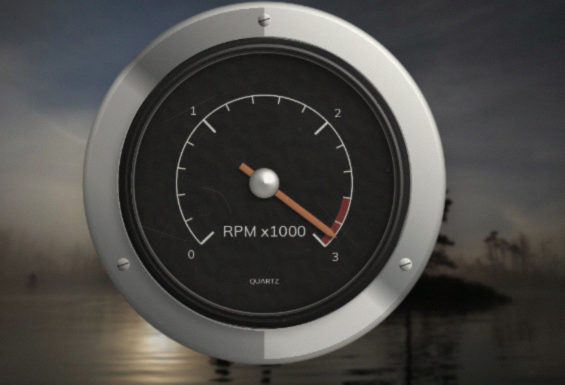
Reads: 2900rpm
